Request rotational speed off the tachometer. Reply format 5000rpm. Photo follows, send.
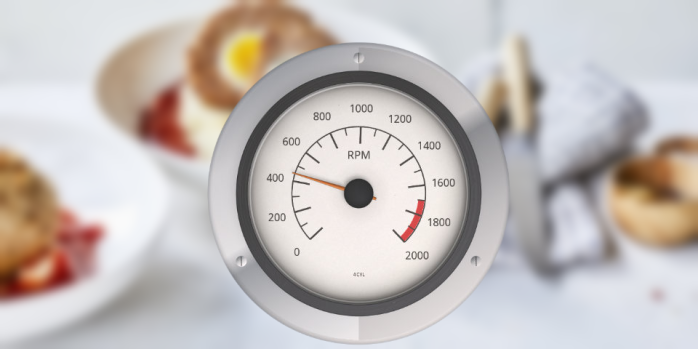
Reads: 450rpm
